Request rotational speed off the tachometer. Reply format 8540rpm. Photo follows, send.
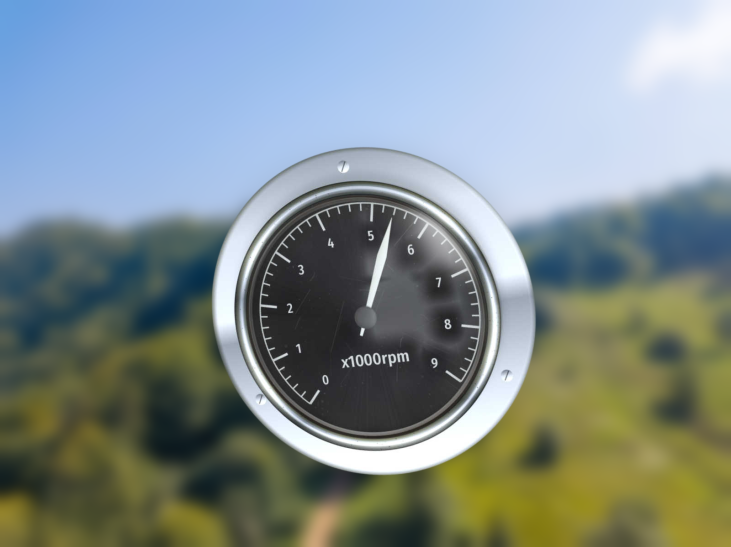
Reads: 5400rpm
